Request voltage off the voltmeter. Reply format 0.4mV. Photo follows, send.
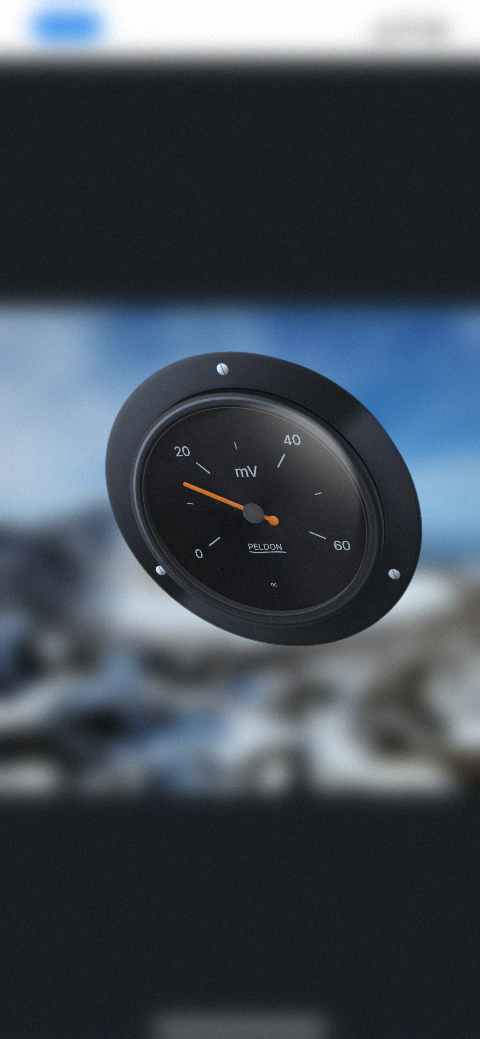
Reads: 15mV
